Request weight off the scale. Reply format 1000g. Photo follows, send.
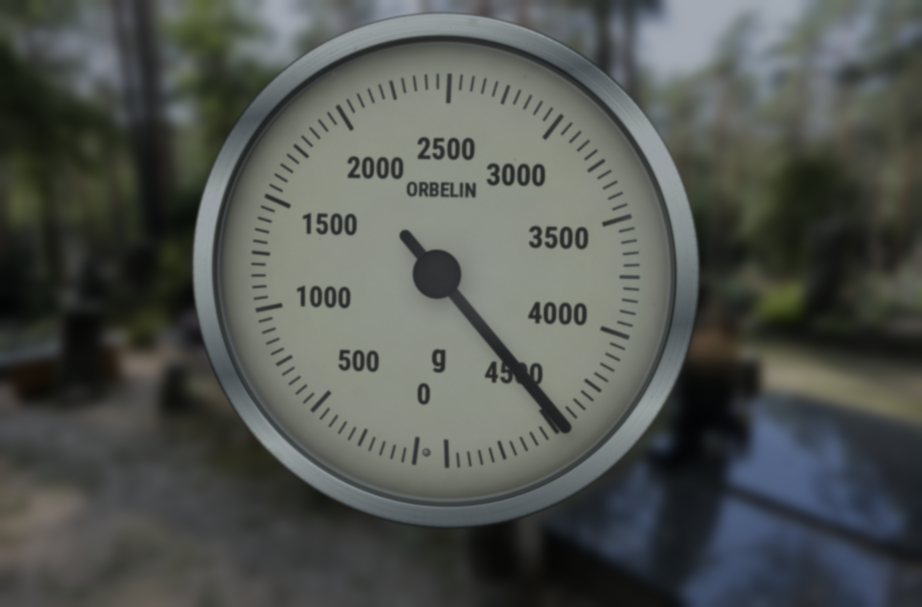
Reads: 4450g
